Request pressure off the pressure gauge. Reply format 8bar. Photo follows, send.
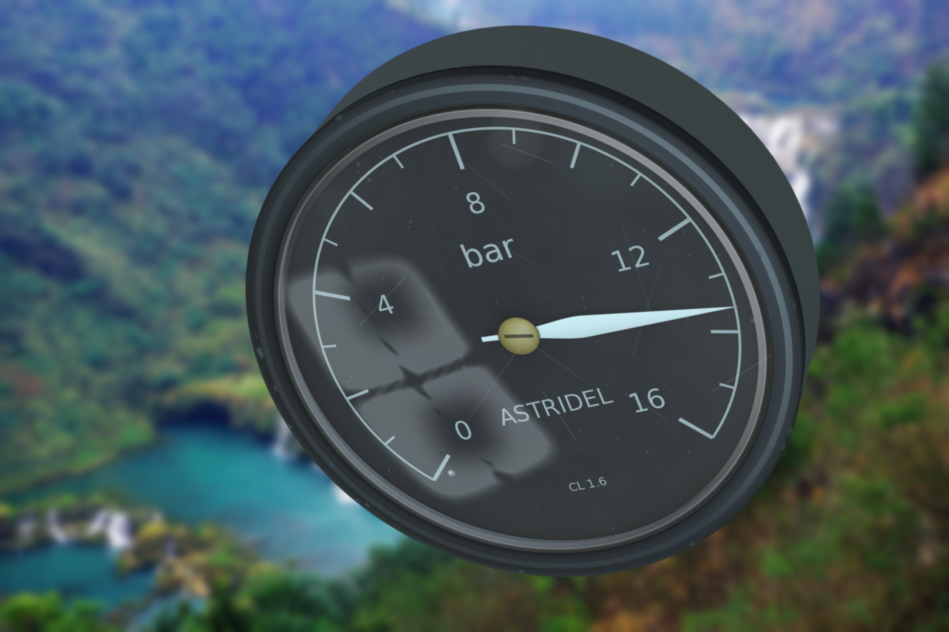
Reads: 13.5bar
